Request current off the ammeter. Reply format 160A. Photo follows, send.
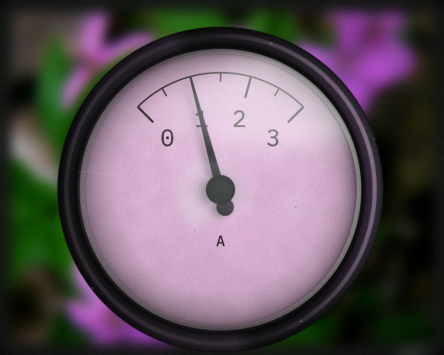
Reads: 1A
